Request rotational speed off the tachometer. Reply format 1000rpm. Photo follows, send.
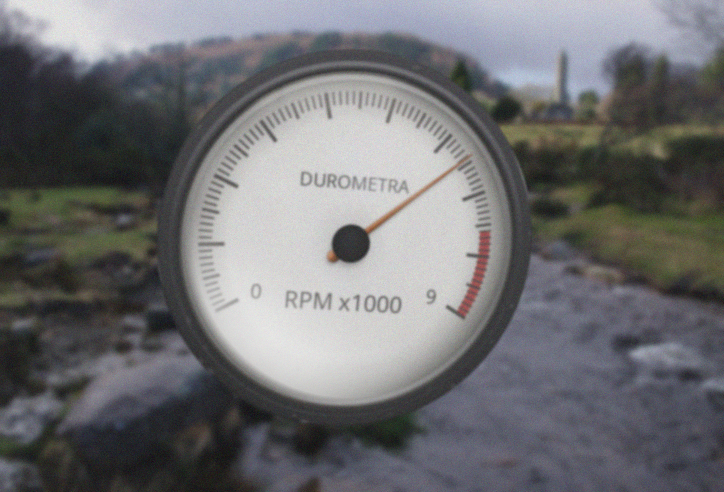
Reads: 6400rpm
